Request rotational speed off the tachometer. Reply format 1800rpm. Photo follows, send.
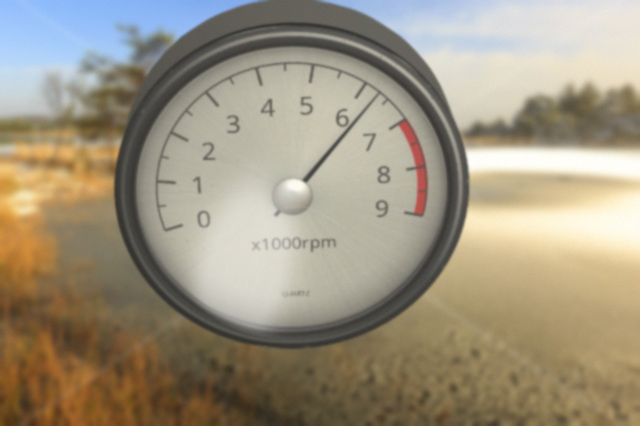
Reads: 6250rpm
